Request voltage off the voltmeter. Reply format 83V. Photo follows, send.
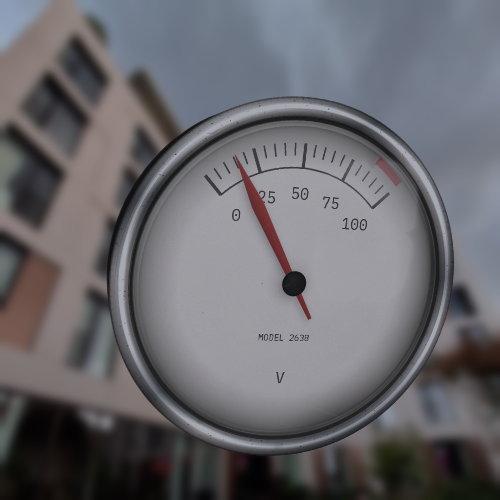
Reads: 15V
